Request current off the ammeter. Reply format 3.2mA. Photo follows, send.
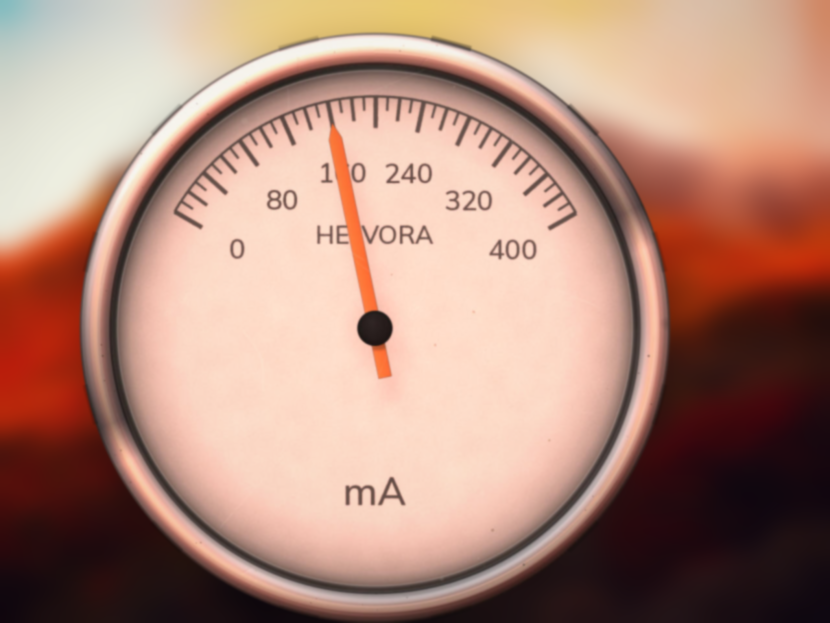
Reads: 160mA
